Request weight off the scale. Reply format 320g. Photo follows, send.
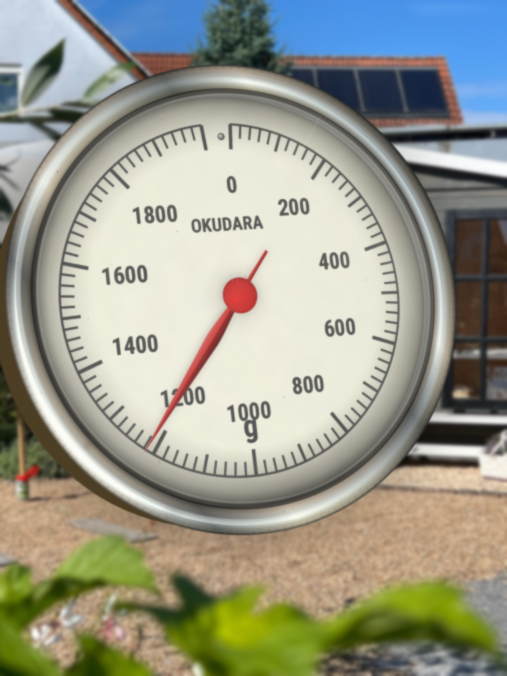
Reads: 1220g
